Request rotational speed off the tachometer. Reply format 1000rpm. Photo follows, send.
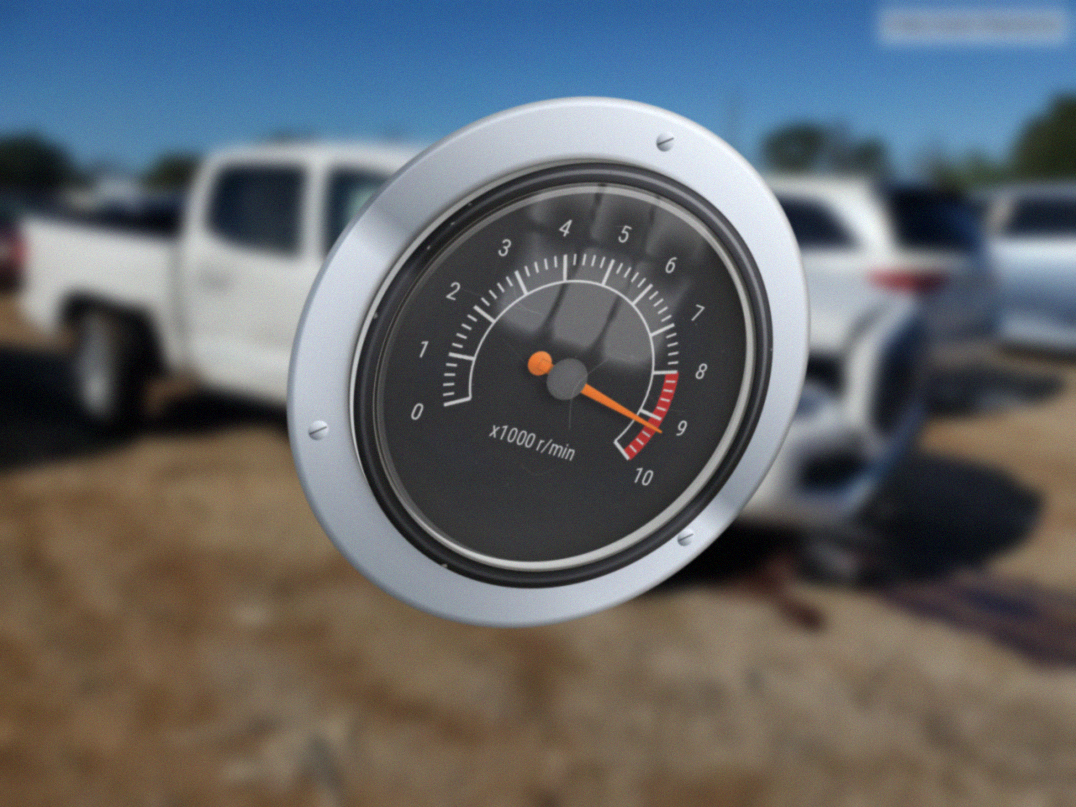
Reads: 9200rpm
